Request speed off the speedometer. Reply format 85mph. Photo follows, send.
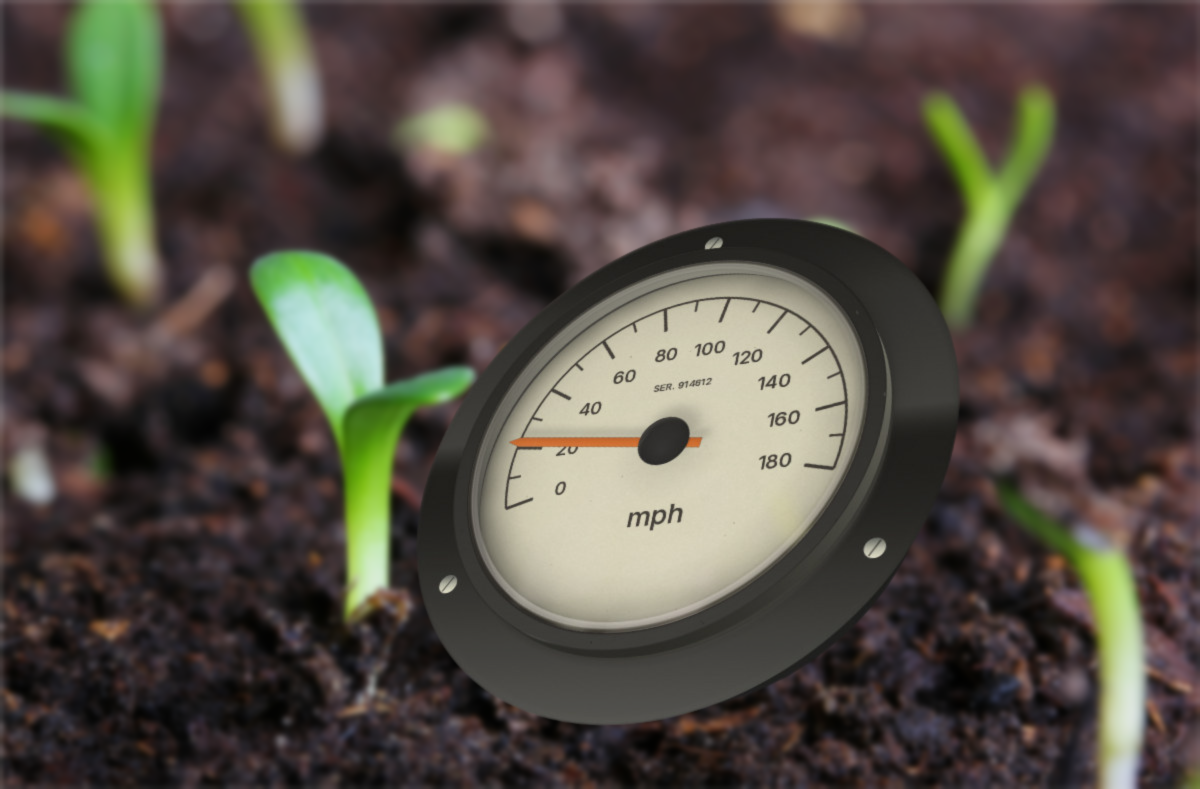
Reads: 20mph
